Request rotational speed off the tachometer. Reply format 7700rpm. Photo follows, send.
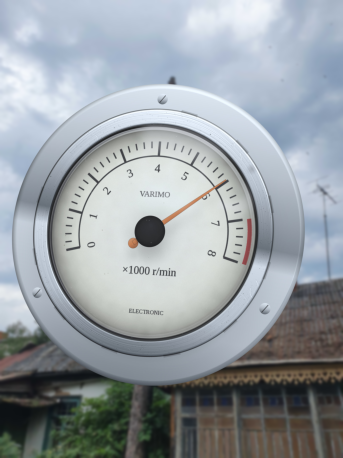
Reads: 6000rpm
